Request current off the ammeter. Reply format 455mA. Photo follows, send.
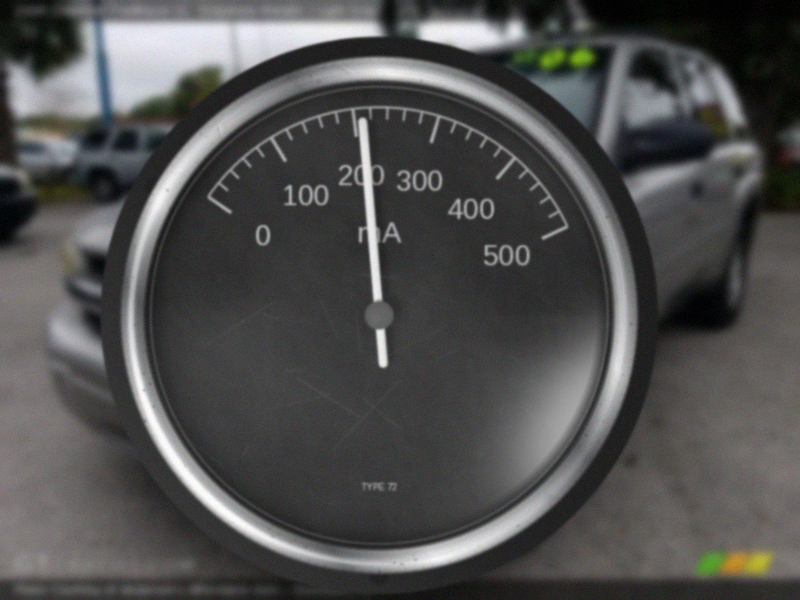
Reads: 210mA
